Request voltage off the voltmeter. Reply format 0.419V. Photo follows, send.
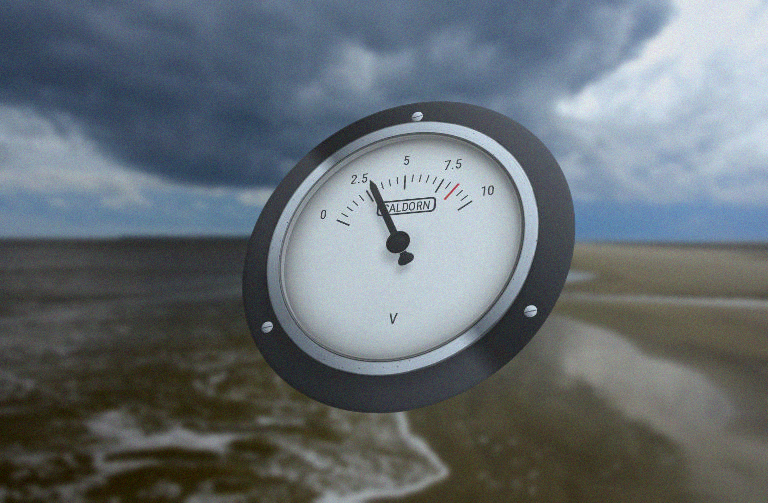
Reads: 3V
